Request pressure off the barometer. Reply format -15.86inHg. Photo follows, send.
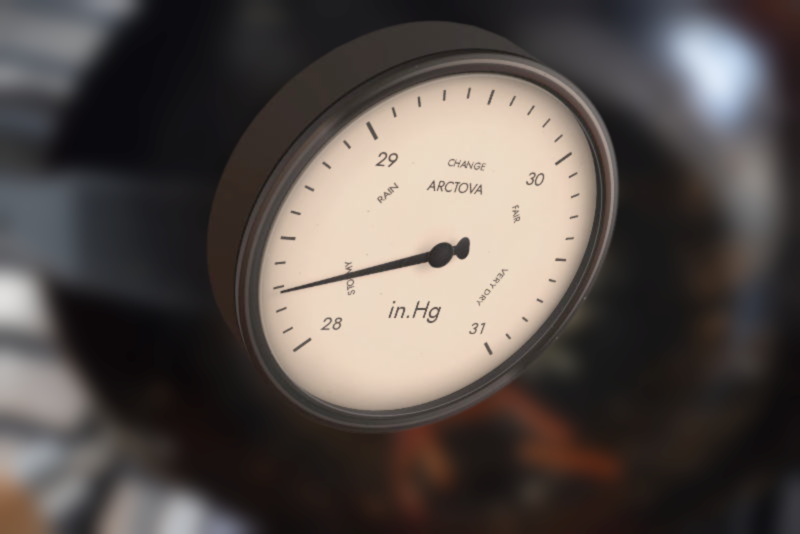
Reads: 28.3inHg
